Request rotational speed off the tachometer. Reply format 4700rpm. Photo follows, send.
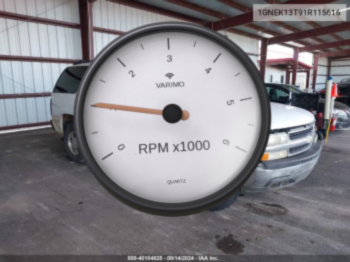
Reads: 1000rpm
